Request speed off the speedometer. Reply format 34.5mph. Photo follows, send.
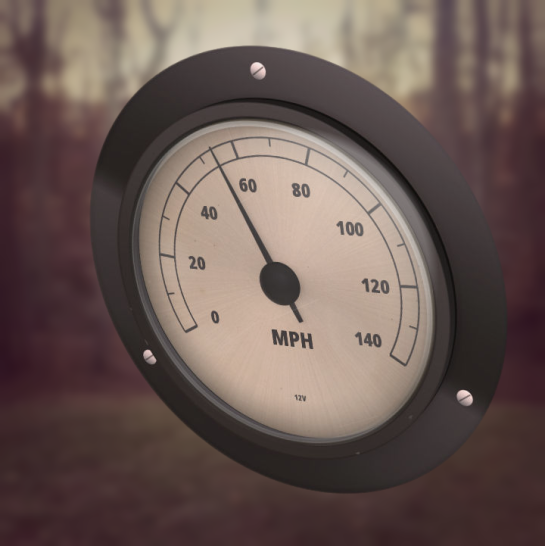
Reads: 55mph
